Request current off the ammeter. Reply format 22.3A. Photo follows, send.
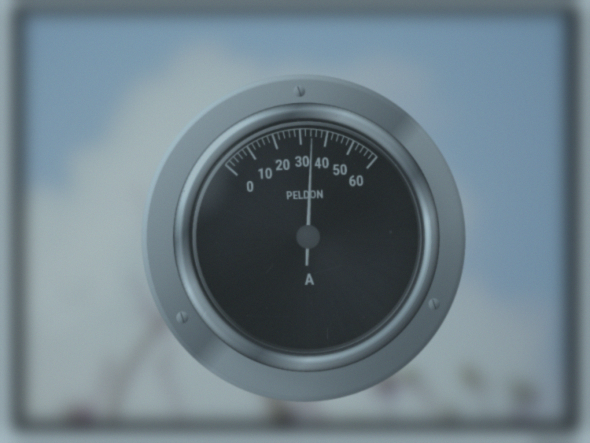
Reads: 34A
